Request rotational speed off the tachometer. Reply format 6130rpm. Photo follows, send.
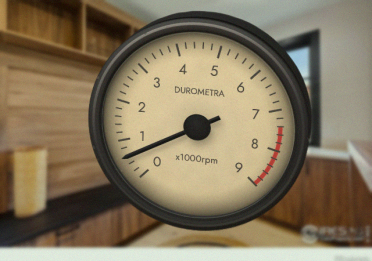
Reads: 600rpm
